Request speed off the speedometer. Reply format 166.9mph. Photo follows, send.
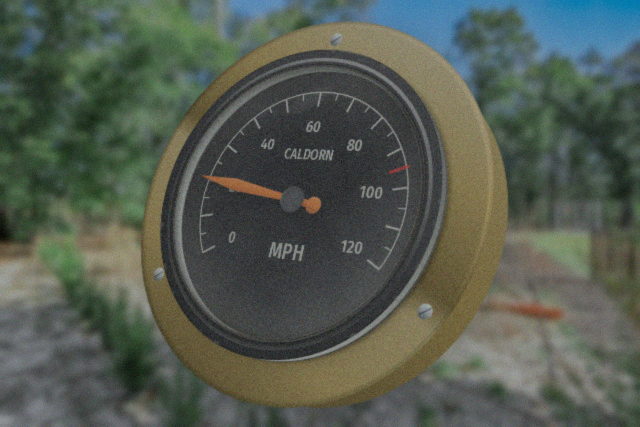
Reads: 20mph
